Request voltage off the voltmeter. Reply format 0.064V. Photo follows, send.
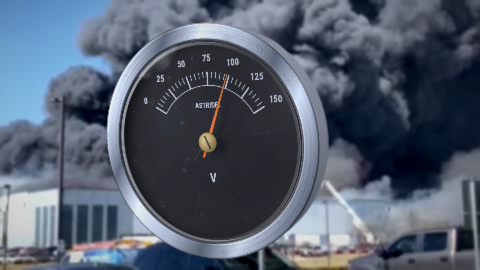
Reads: 100V
